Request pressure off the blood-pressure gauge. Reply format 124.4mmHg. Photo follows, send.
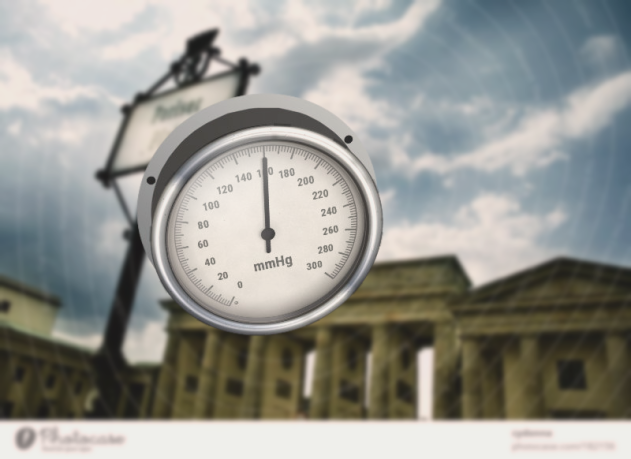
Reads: 160mmHg
